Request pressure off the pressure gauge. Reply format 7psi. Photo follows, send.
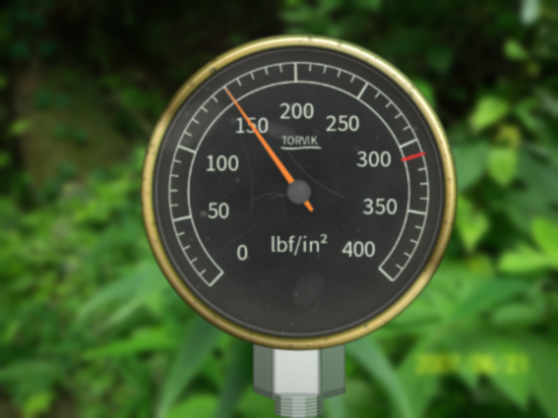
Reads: 150psi
